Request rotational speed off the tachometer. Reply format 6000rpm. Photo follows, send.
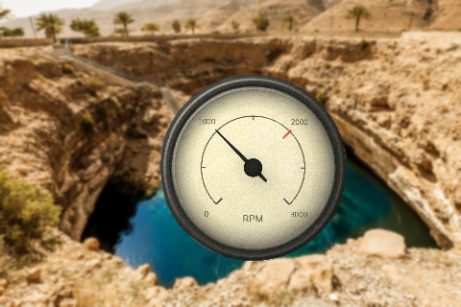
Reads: 1000rpm
